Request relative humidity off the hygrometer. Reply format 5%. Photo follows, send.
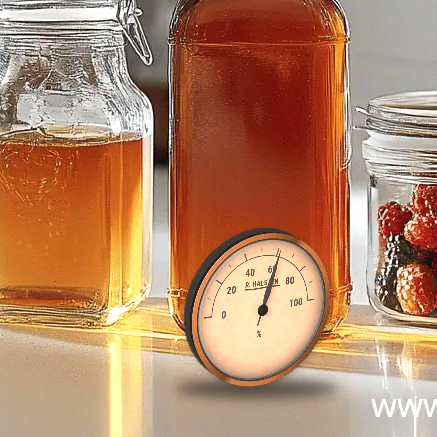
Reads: 60%
